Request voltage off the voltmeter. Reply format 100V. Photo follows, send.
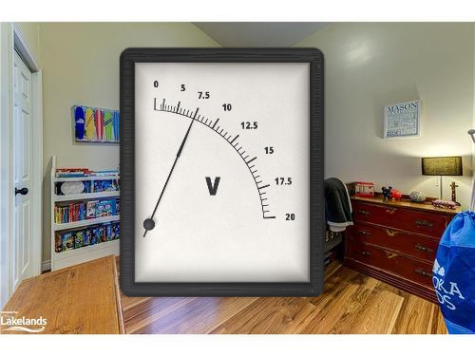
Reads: 7.5V
